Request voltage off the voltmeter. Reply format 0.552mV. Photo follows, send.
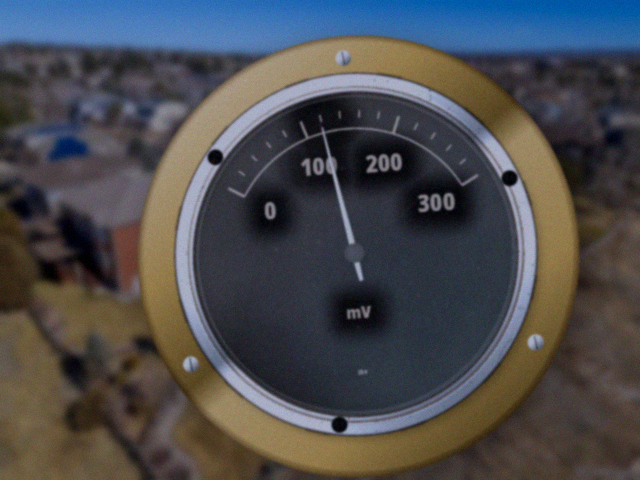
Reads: 120mV
